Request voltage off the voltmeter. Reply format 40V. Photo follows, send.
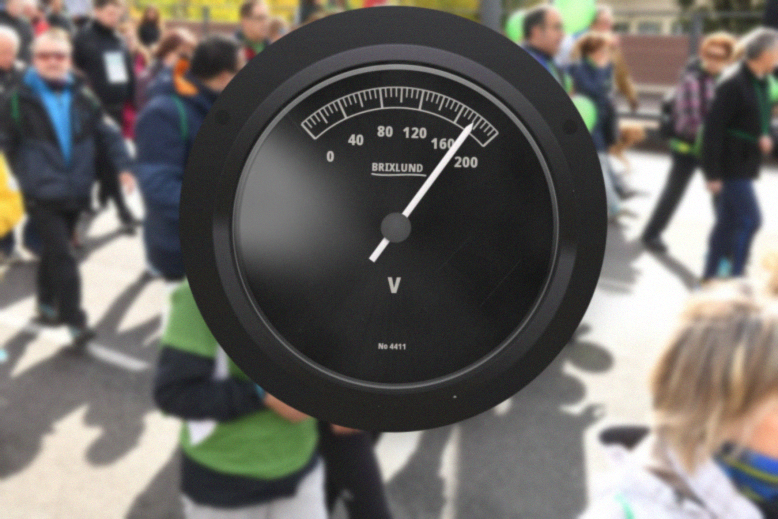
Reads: 175V
